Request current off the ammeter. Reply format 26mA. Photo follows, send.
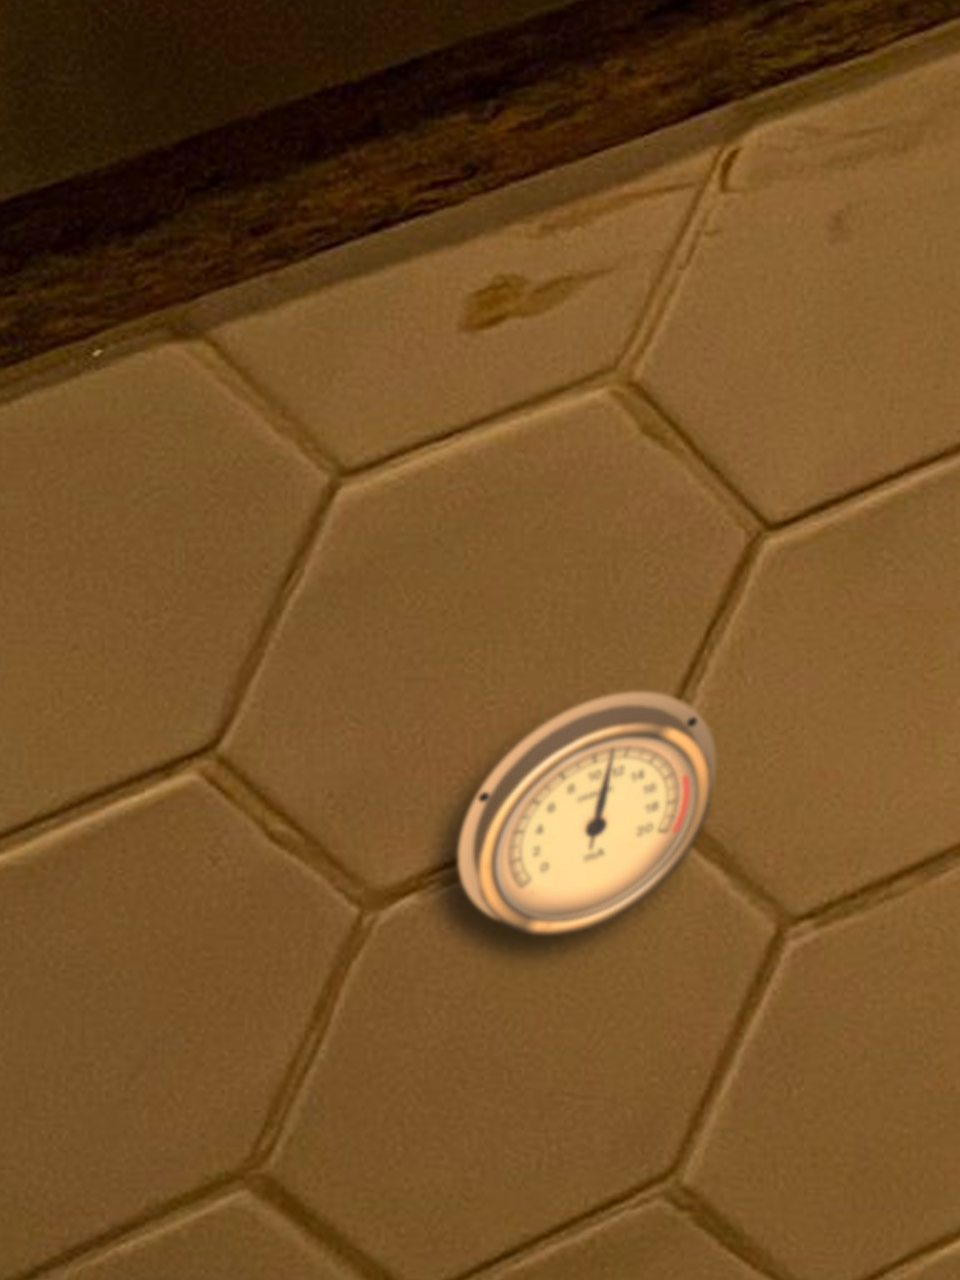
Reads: 11mA
